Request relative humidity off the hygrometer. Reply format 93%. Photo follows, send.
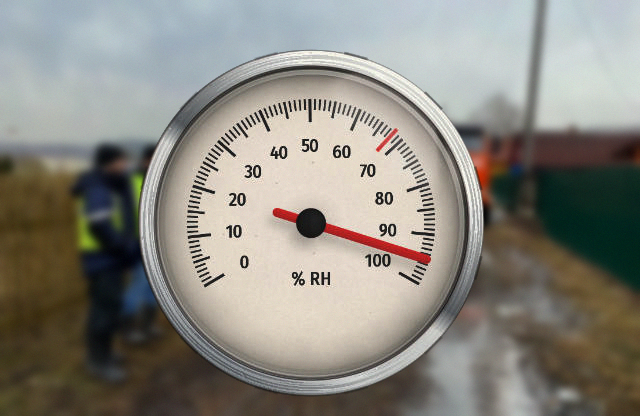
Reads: 95%
